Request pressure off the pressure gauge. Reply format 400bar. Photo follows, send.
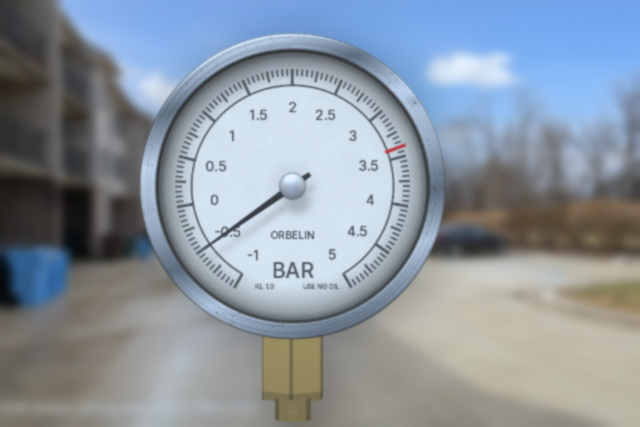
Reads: -0.5bar
